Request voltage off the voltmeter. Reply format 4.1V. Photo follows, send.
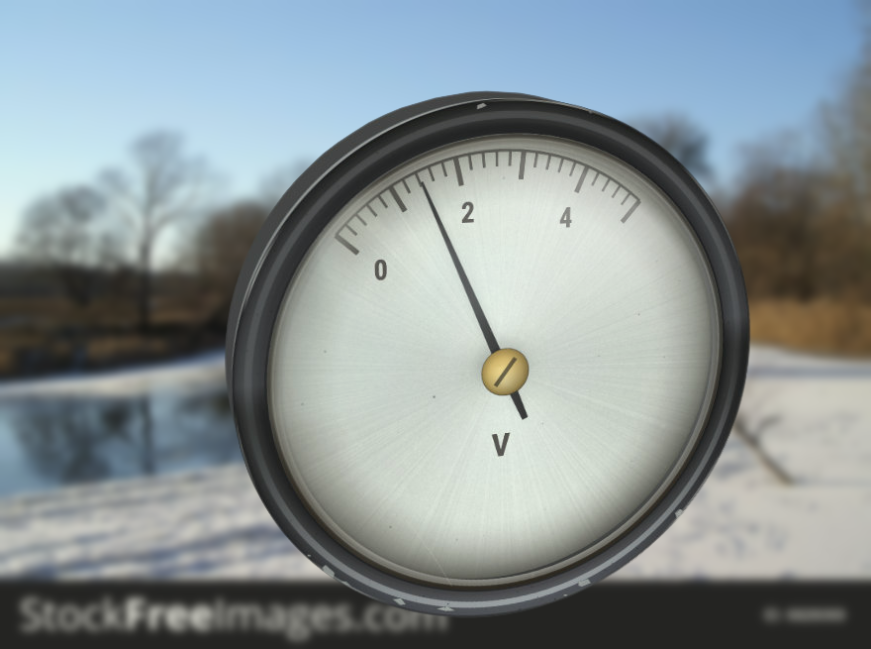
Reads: 1.4V
